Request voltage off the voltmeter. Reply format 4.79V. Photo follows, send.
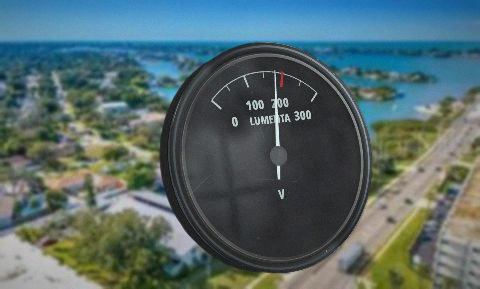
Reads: 175V
